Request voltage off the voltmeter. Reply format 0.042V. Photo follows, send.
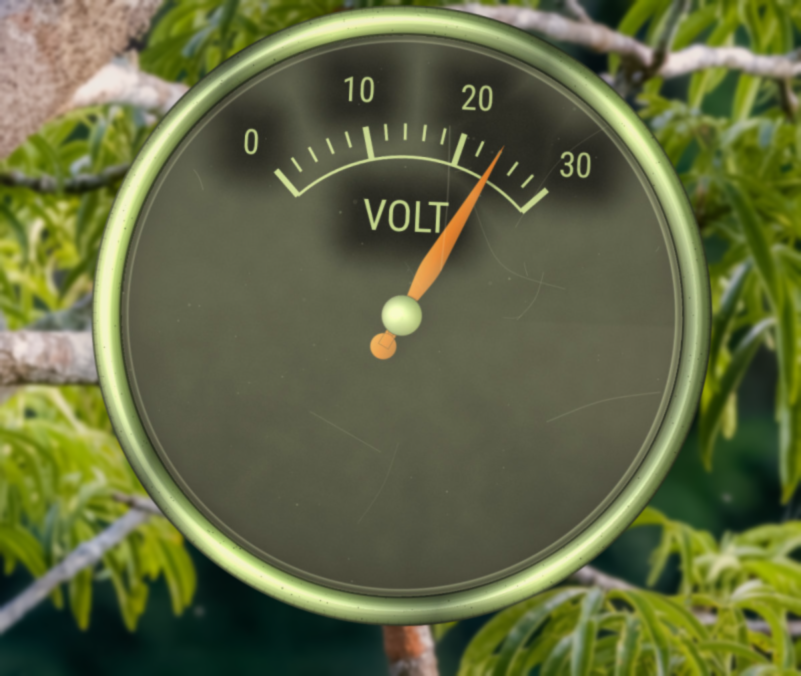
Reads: 24V
